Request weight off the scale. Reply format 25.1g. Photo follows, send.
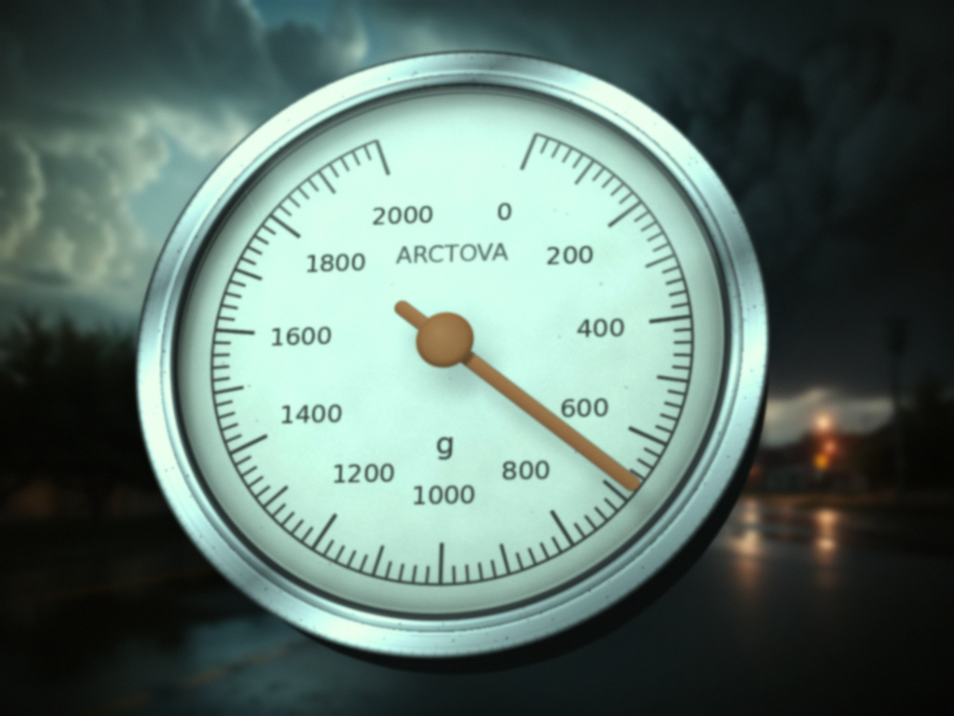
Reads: 680g
